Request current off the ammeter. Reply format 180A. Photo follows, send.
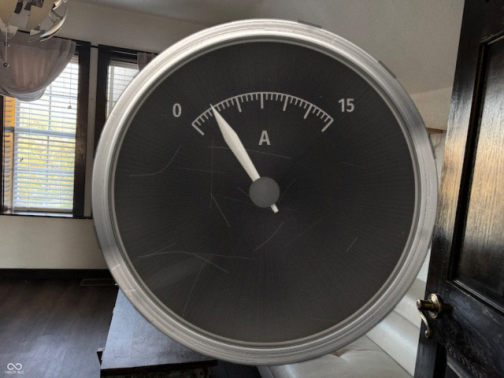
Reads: 2.5A
